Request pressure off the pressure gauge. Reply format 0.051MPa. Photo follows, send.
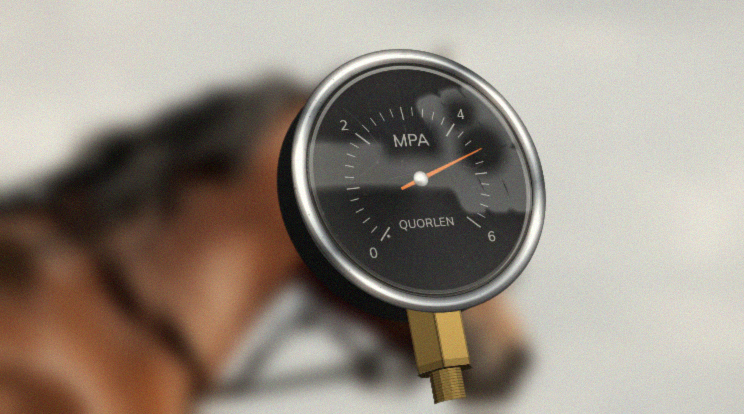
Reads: 4.6MPa
